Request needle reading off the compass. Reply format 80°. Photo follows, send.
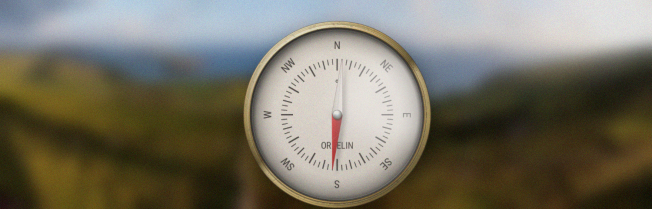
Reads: 185°
